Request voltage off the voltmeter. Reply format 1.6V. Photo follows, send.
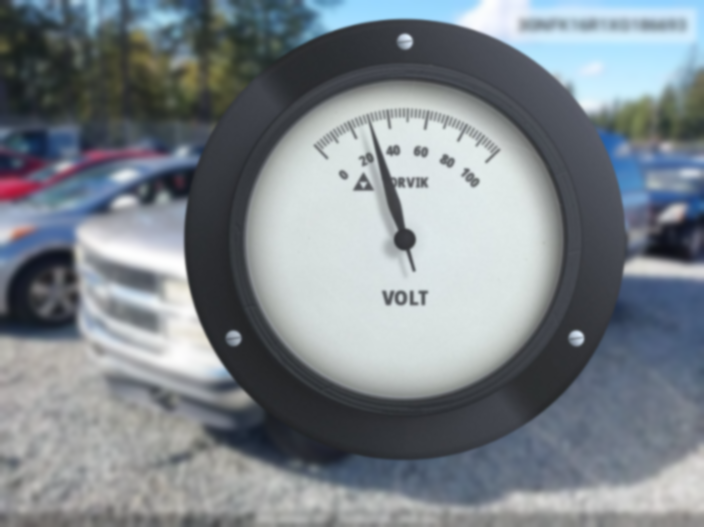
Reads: 30V
